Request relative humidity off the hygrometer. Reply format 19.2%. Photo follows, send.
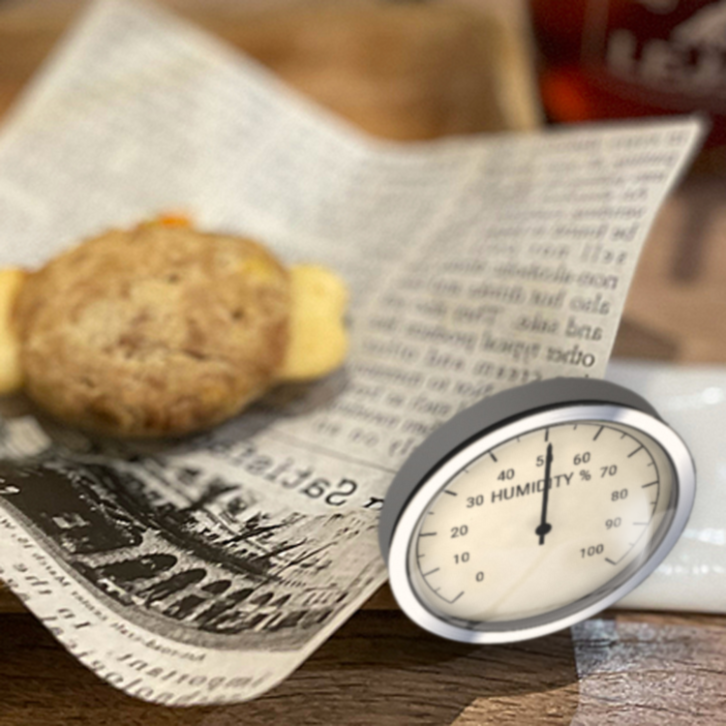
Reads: 50%
